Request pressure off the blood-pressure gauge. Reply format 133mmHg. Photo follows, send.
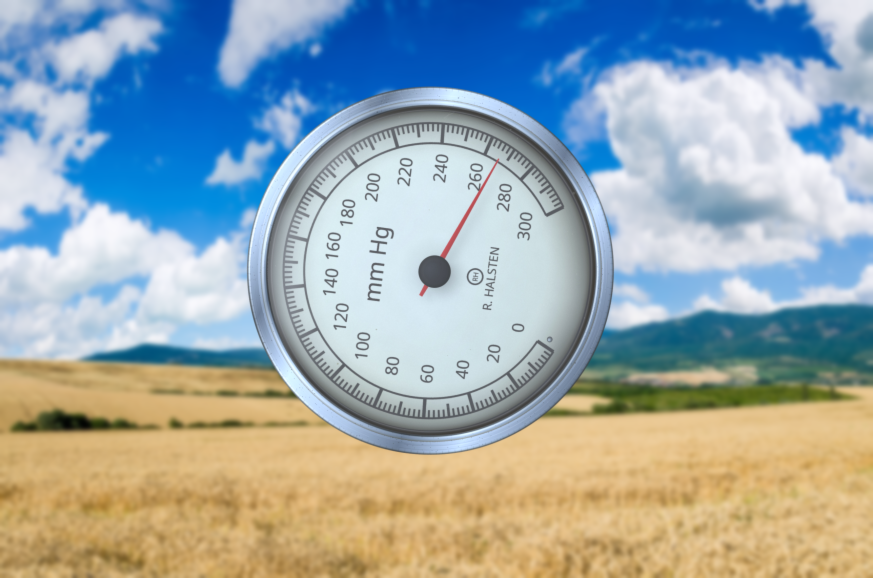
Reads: 266mmHg
